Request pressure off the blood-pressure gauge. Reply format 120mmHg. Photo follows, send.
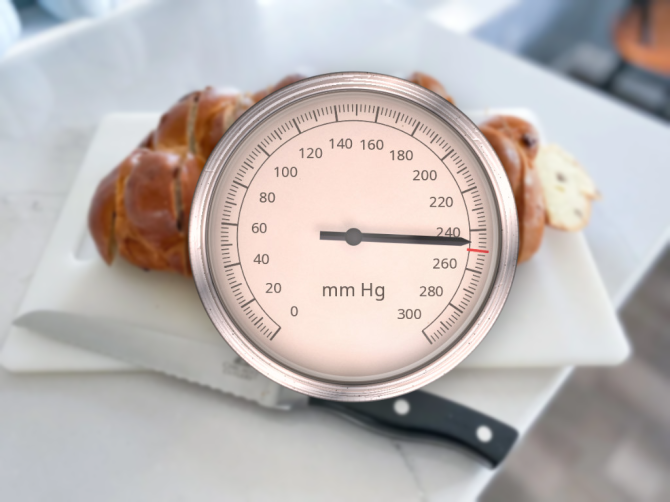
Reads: 246mmHg
